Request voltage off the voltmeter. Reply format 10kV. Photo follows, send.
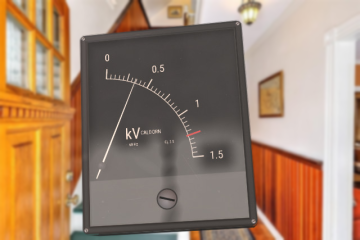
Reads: 0.35kV
